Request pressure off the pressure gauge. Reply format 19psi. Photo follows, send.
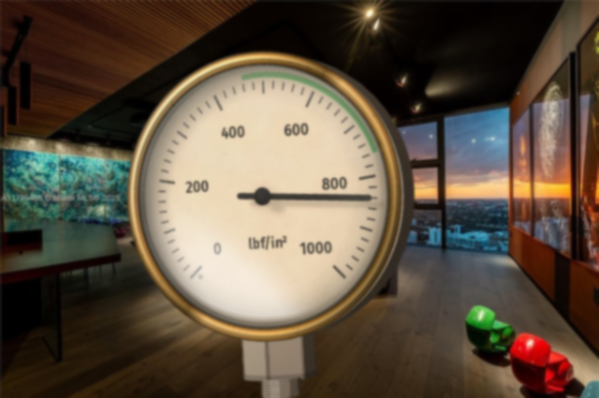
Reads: 840psi
